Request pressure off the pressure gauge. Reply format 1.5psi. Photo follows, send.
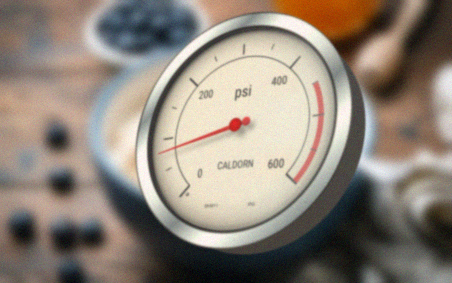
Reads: 75psi
